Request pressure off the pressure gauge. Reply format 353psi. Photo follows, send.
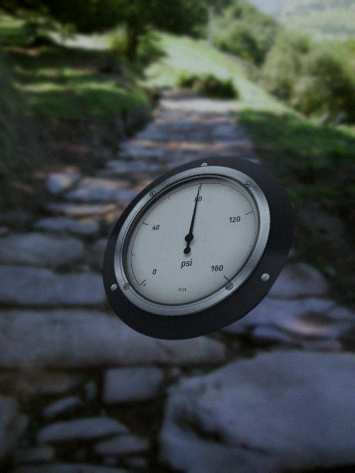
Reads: 80psi
